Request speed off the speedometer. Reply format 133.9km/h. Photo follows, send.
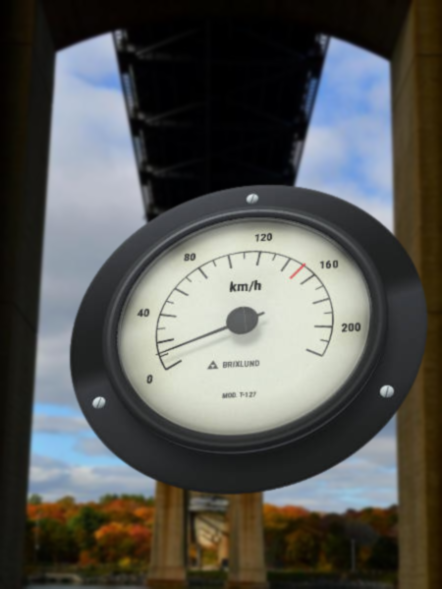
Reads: 10km/h
